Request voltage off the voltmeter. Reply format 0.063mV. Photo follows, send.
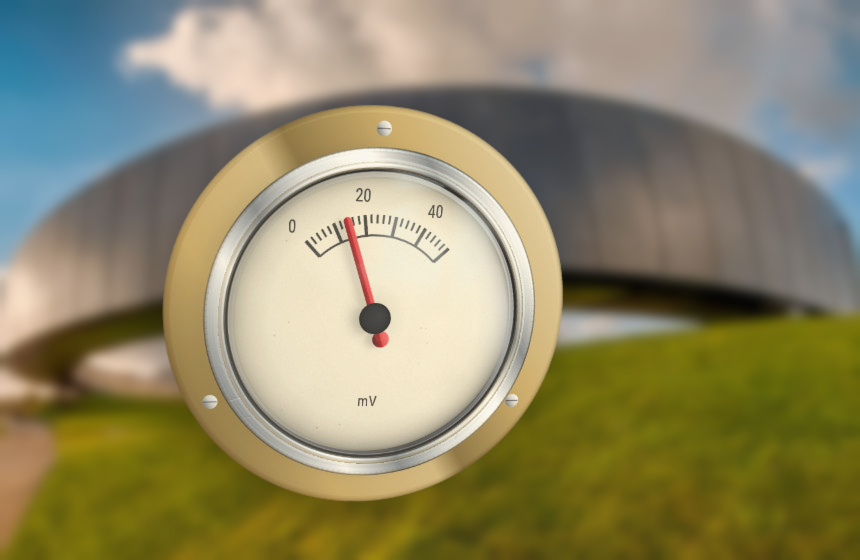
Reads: 14mV
